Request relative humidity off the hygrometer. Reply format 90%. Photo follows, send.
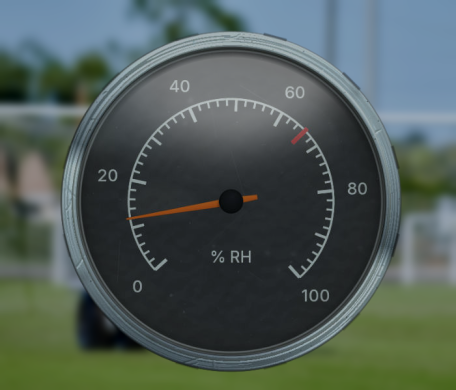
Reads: 12%
